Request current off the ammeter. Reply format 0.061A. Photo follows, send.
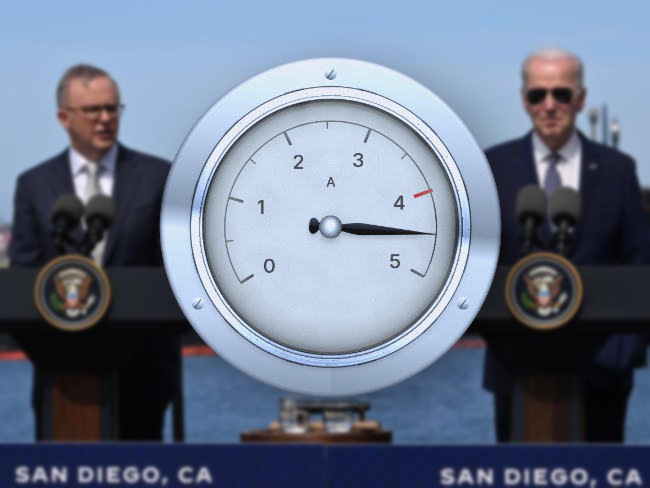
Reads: 4.5A
